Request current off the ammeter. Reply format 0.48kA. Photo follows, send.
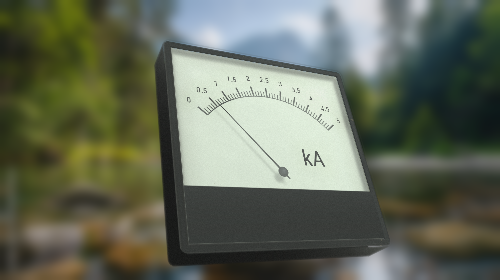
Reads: 0.5kA
